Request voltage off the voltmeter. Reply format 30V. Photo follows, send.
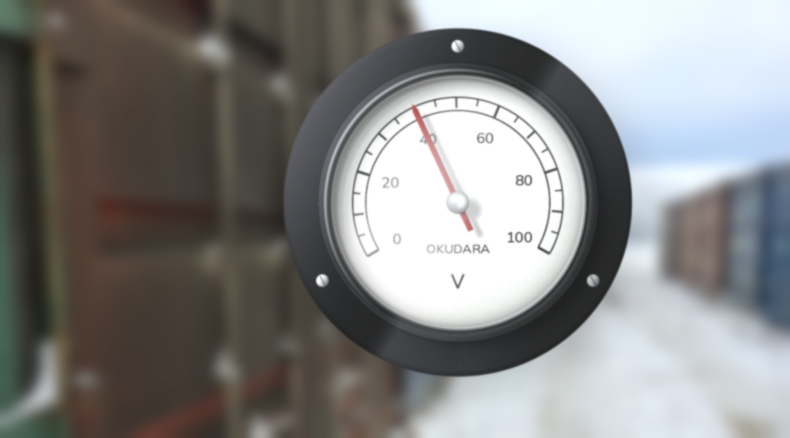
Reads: 40V
